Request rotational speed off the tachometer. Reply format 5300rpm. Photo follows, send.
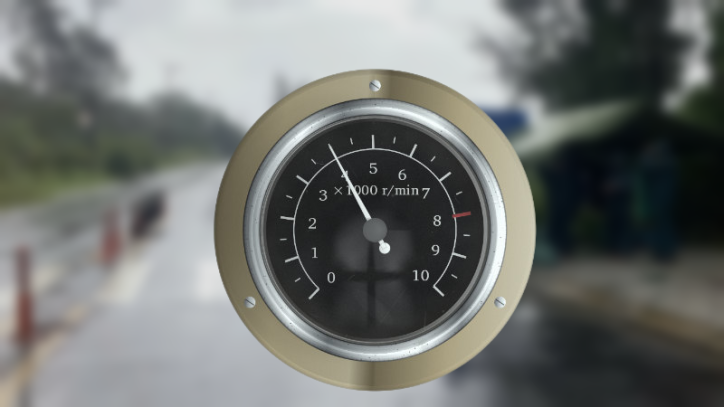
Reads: 4000rpm
